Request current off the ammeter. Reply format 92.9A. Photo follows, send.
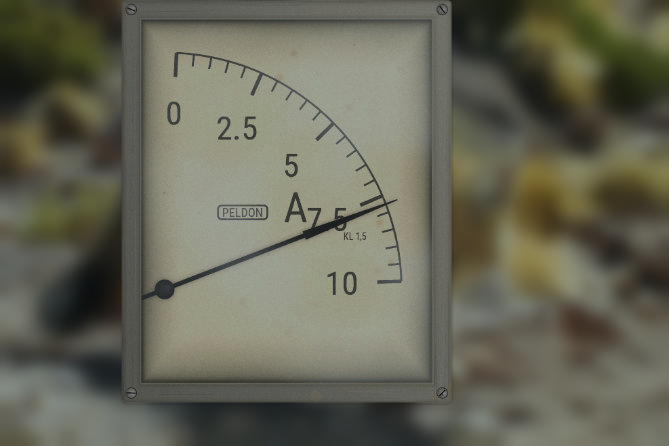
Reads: 7.75A
